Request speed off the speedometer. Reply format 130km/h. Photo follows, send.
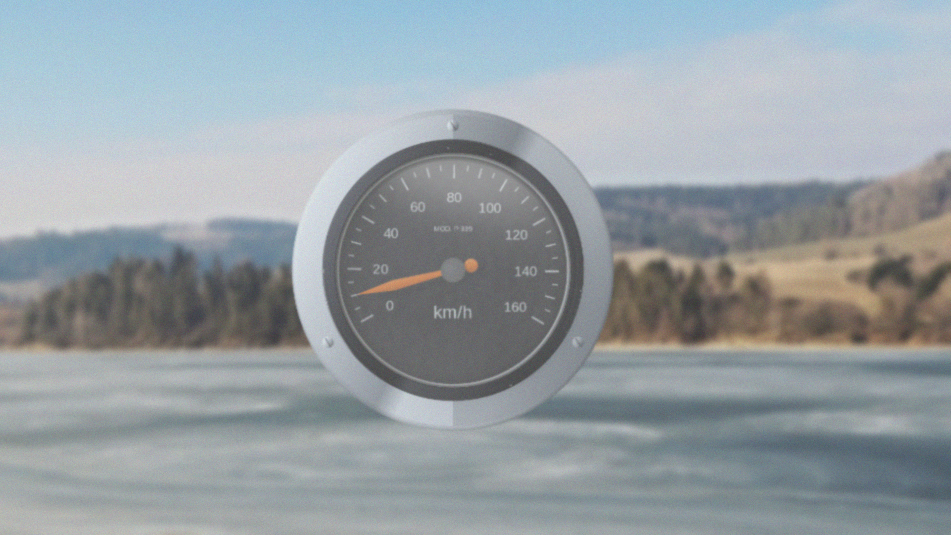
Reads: 10km/h
